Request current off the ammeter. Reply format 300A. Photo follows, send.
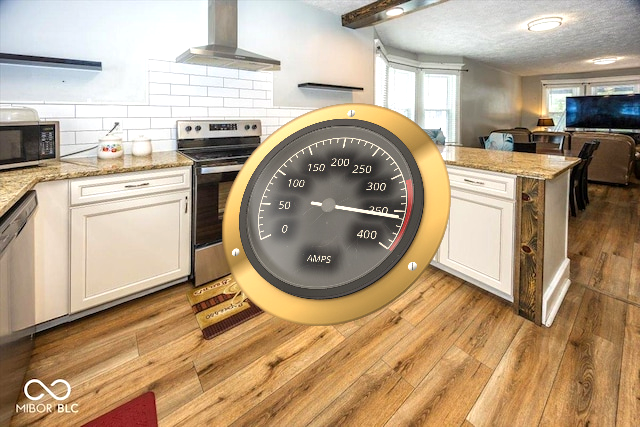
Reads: 360A
